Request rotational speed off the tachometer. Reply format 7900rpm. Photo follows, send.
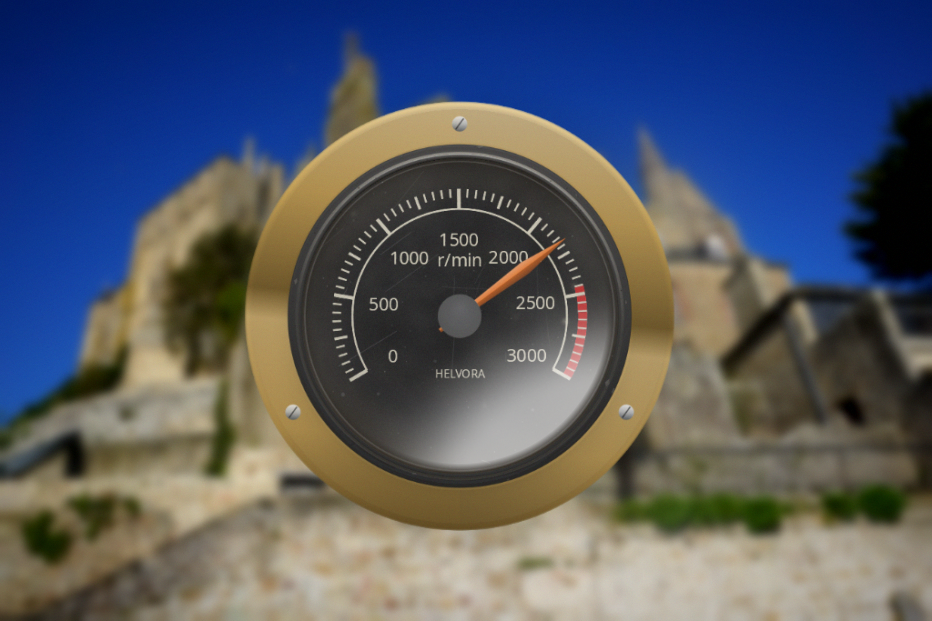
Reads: 2175rpm
